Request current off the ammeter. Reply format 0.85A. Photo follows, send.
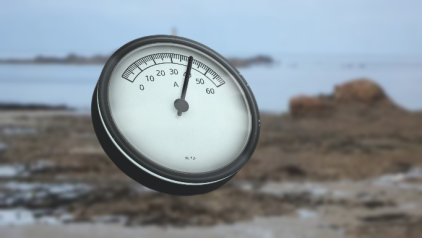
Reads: 40A
